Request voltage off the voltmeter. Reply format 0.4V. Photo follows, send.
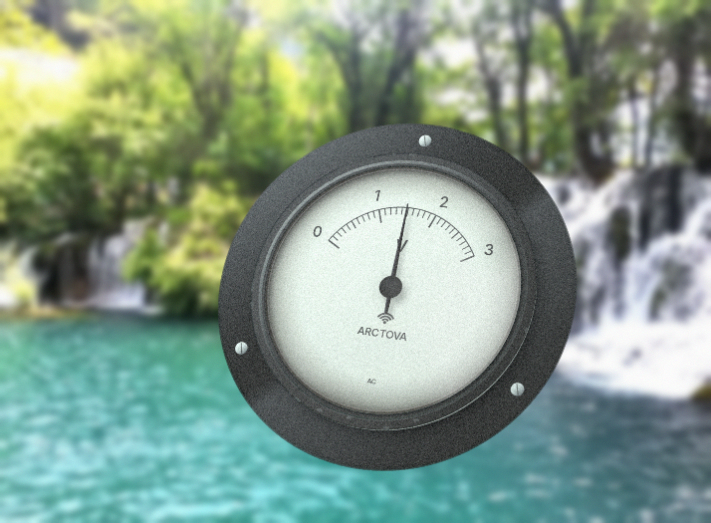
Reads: 1.5V
